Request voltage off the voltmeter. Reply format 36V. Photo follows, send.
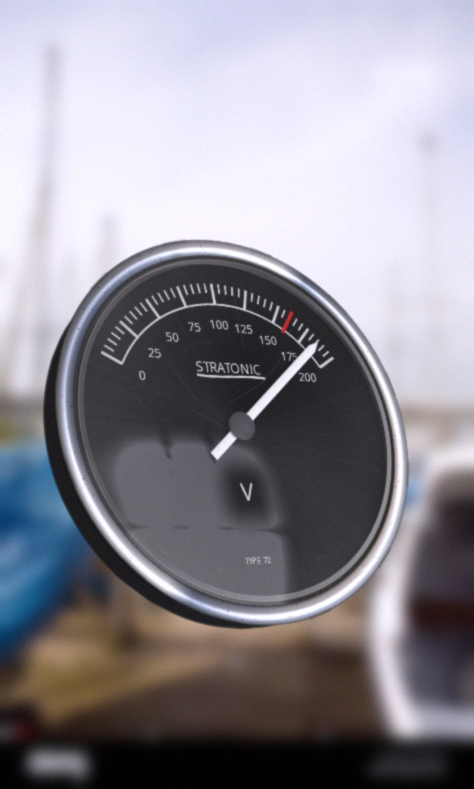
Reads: 185V
